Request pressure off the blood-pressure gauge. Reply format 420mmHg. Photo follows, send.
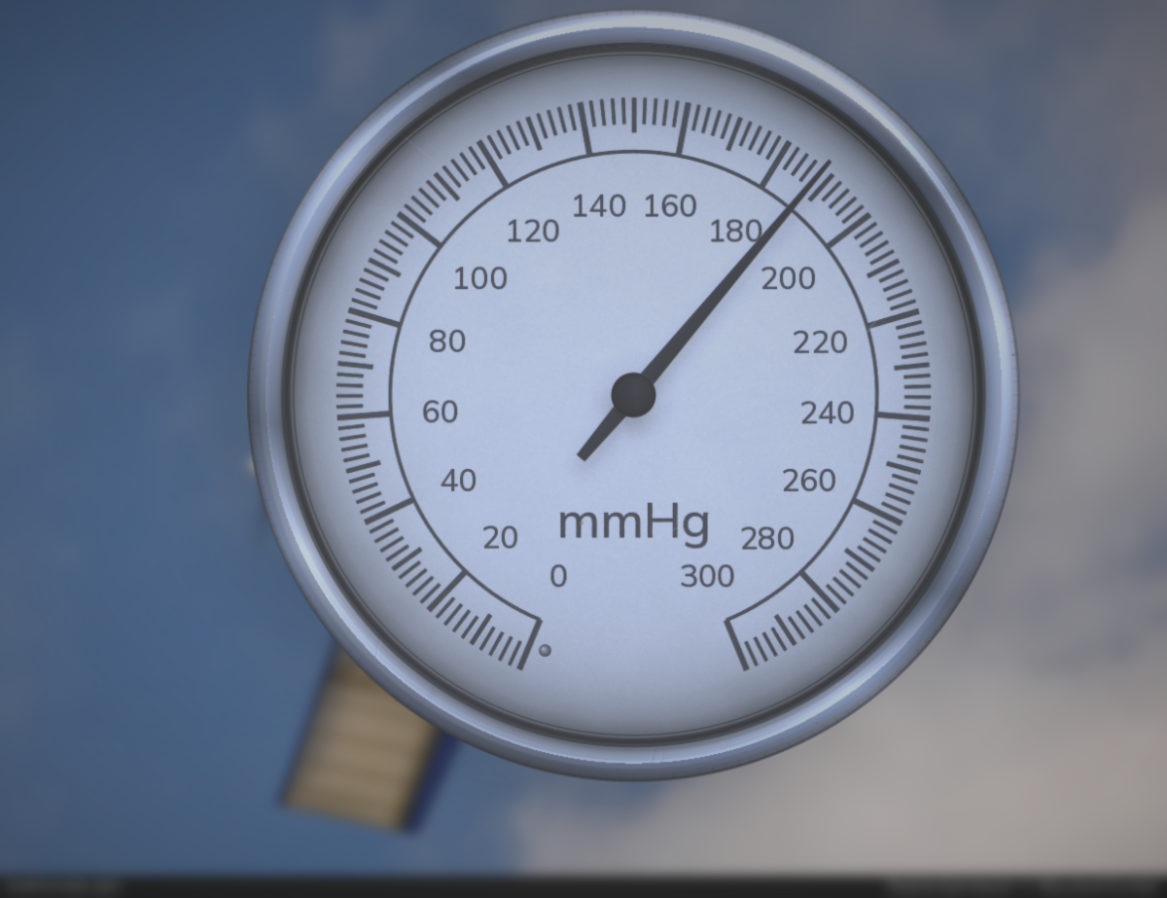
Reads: 188mmHg
